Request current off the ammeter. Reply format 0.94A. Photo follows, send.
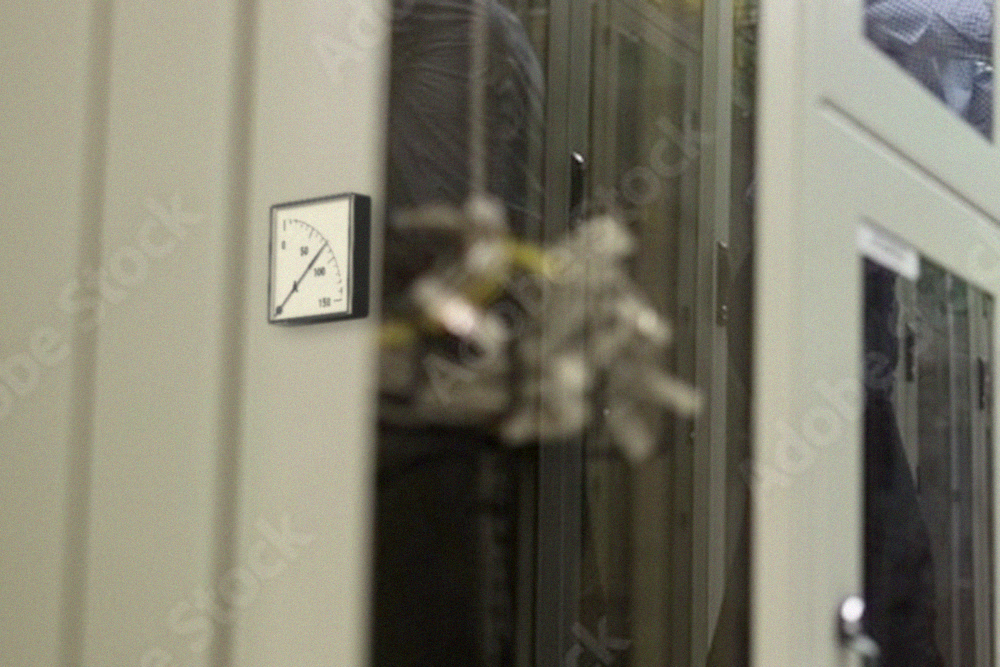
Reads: 80A
